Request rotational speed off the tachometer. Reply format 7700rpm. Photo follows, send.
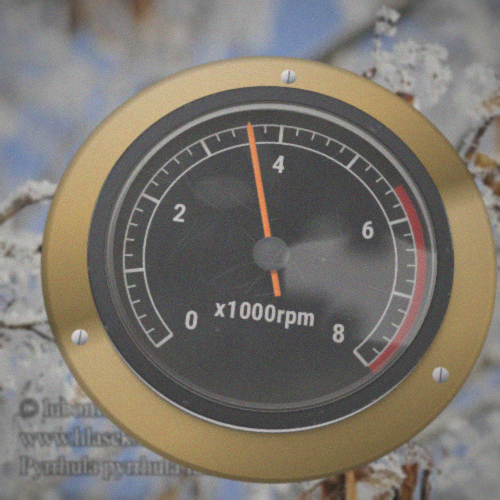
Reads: 3600rpm
